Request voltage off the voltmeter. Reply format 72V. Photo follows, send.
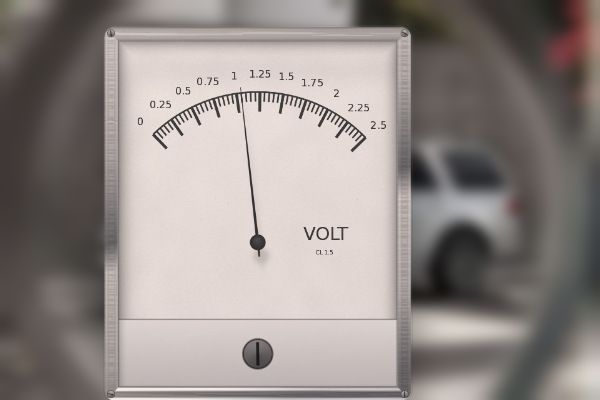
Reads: 1.05V
